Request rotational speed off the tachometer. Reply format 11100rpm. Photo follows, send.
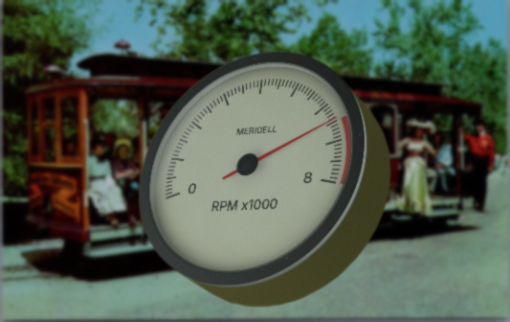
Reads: 6500rpm
